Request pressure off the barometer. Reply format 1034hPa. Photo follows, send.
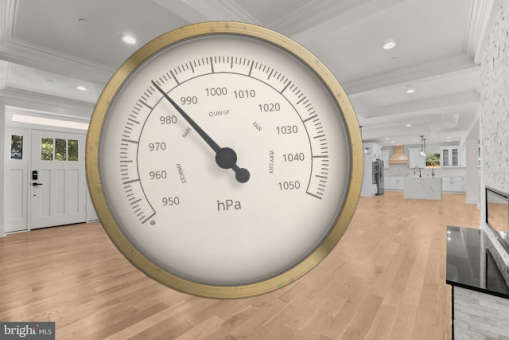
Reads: 985hPa
